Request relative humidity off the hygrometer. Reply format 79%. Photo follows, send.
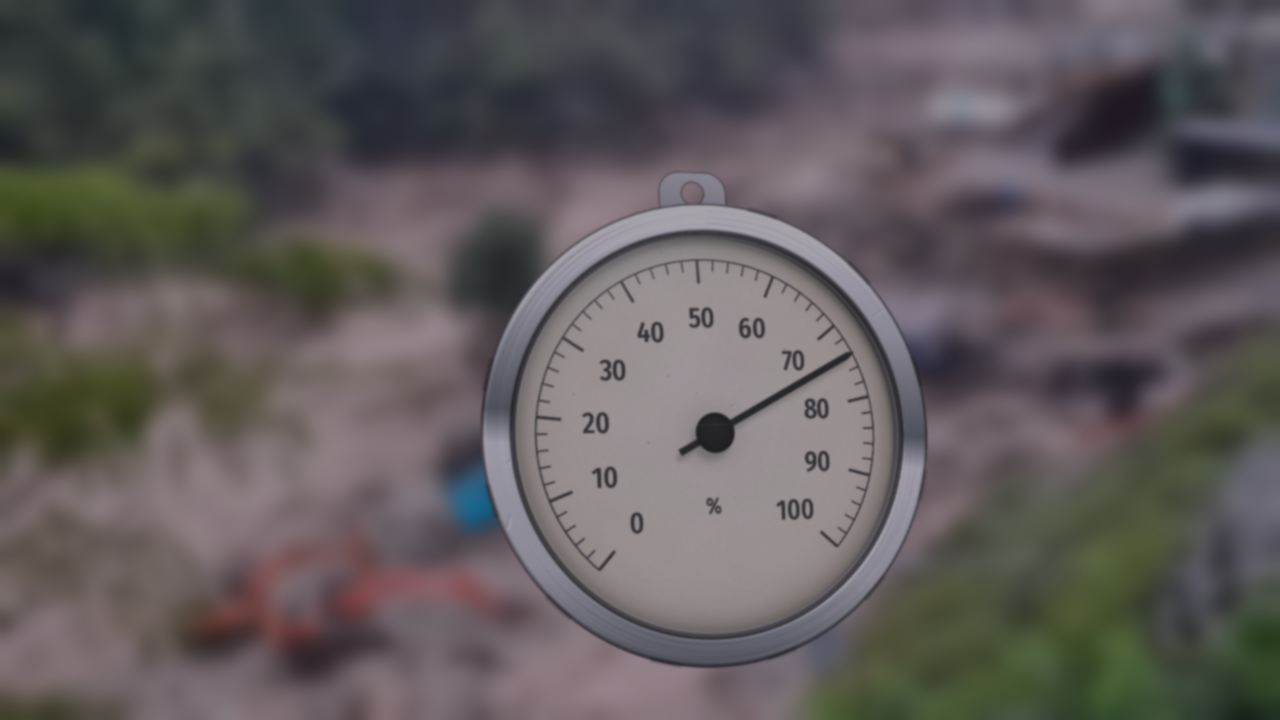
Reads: 74%
